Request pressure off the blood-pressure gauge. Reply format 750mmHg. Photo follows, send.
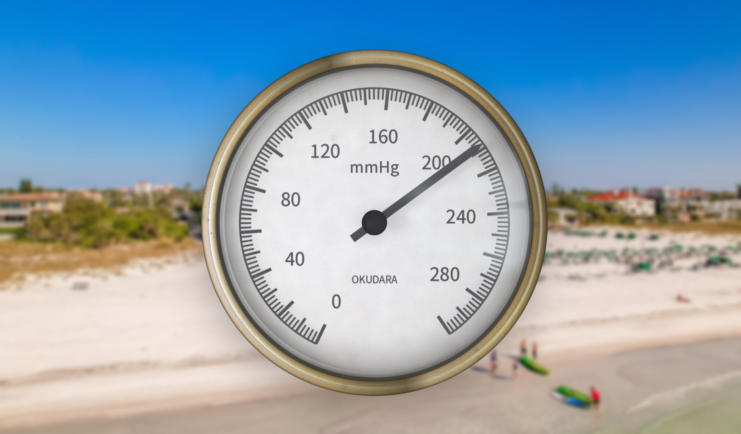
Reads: 208mmHg
